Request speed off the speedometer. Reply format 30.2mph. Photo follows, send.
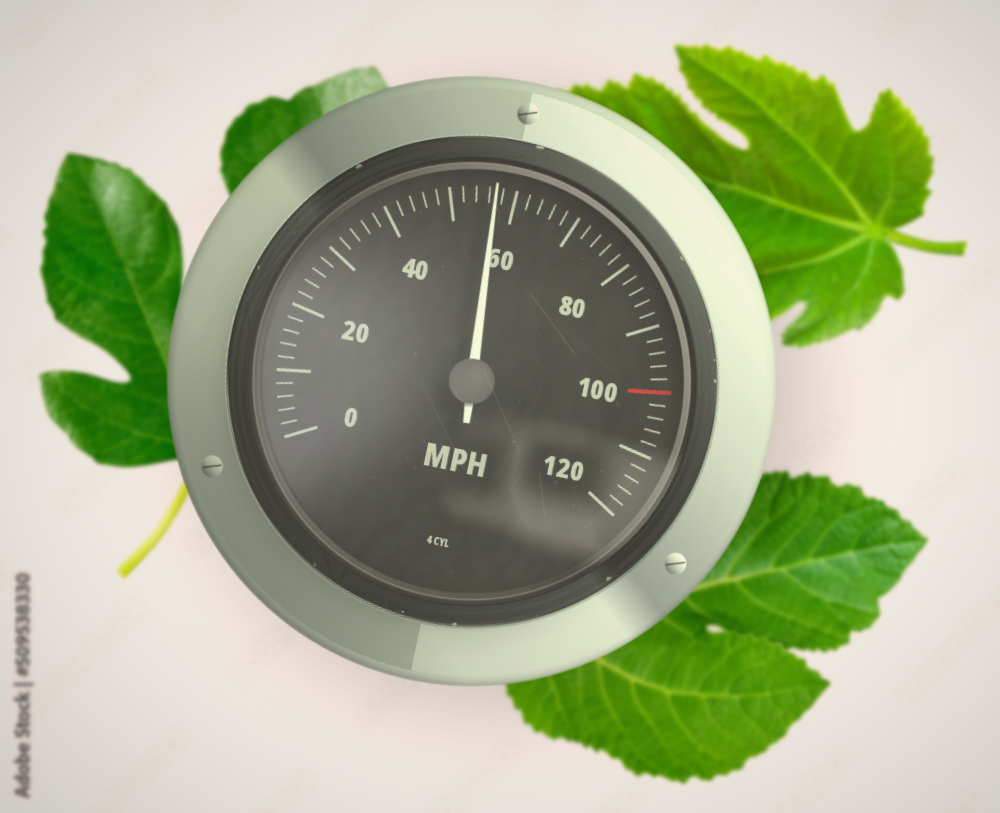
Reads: 57mph
